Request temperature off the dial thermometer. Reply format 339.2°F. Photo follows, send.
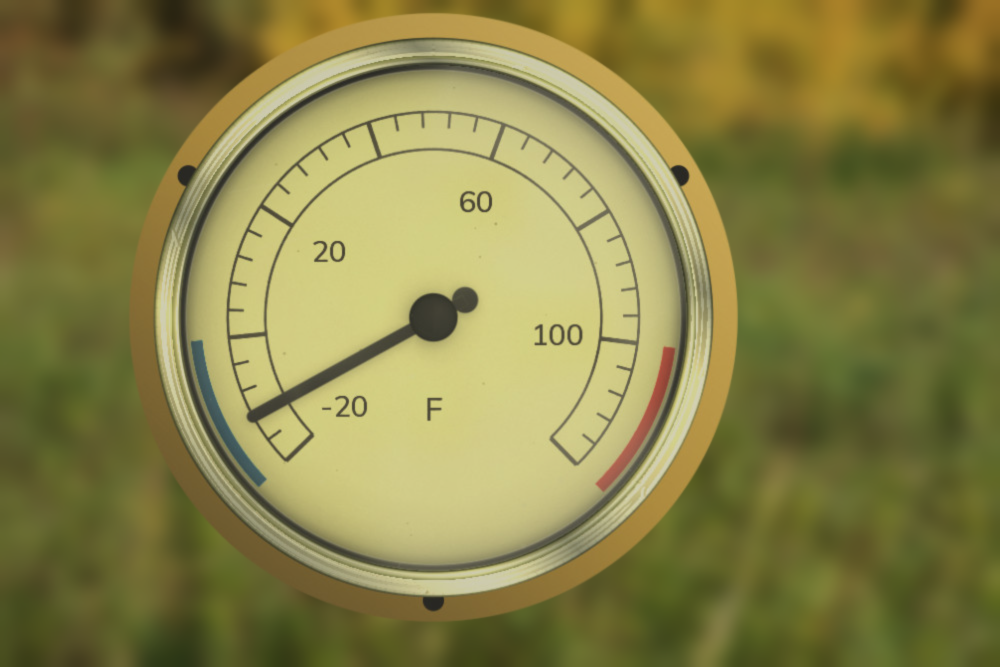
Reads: -12°F
